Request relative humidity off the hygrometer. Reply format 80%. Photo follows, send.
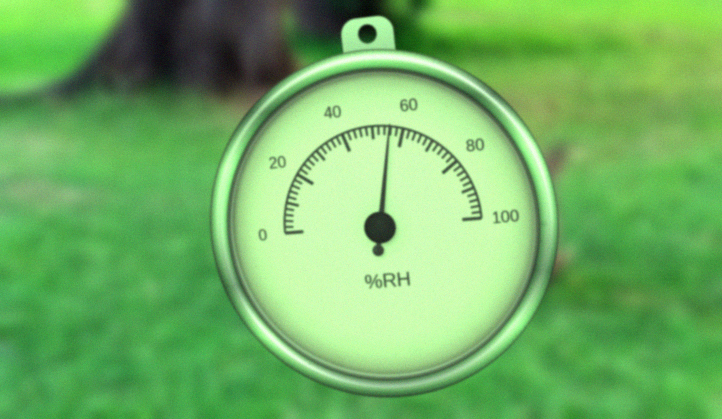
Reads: 56%
